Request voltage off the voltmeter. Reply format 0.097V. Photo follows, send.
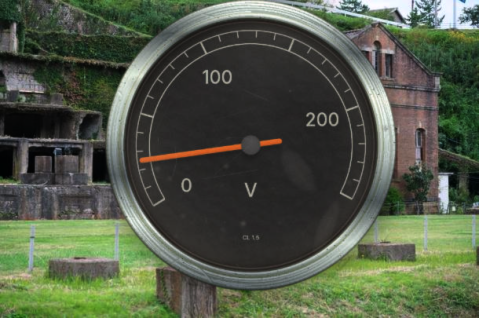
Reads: 25V
